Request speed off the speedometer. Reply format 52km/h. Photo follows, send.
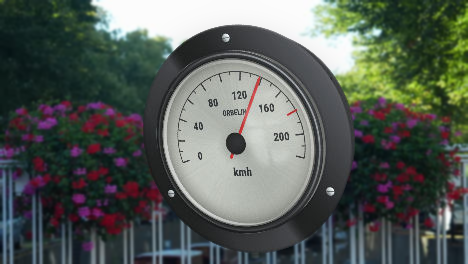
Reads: 140km/h
